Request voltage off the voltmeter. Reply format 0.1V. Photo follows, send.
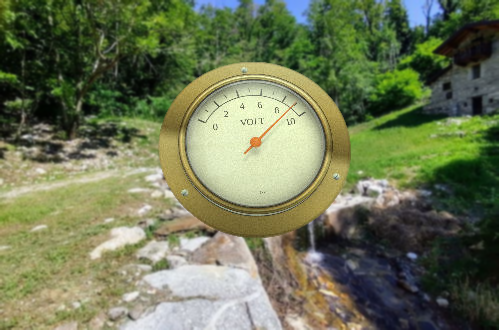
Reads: 9V
